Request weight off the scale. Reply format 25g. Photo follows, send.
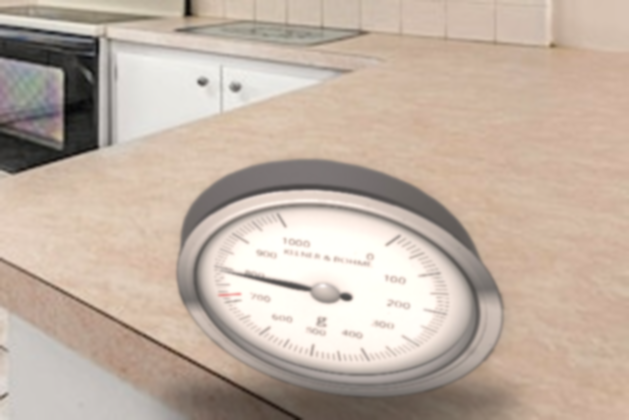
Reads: 800g
